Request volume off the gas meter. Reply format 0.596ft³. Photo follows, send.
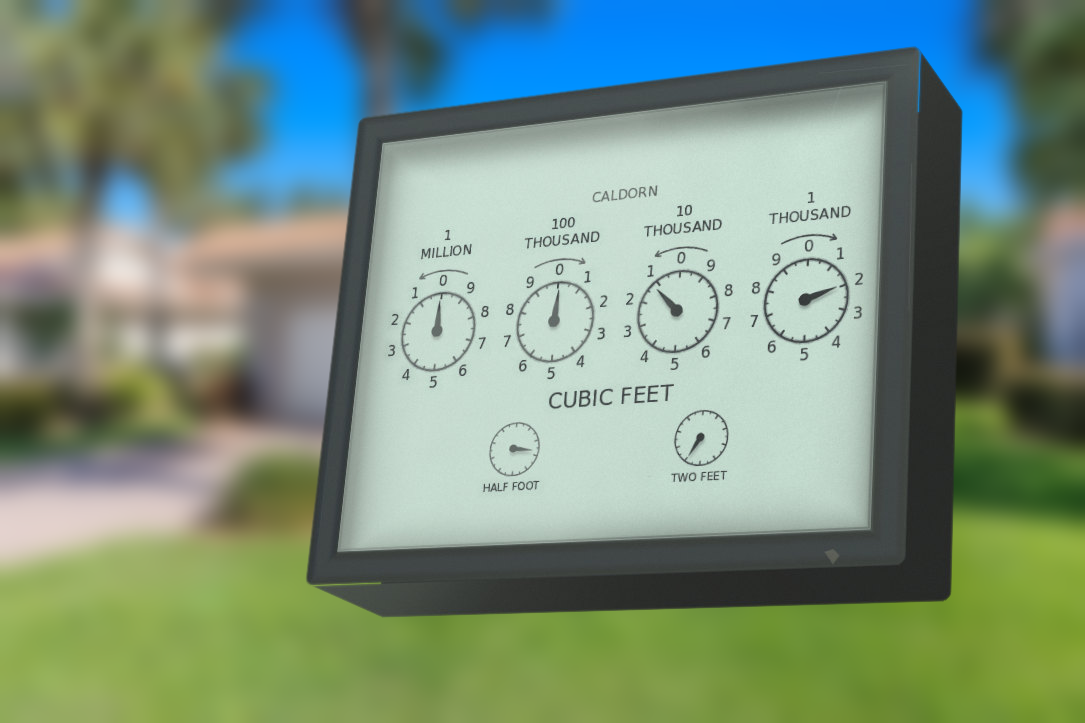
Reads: 1200ft³
